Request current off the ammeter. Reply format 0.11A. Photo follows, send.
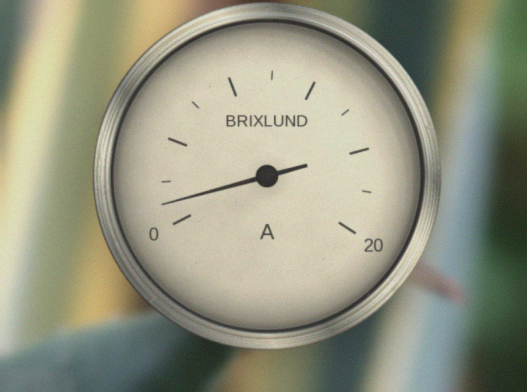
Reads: 1A
